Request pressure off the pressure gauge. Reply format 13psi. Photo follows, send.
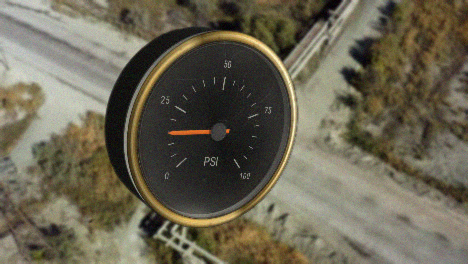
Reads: 15psi
